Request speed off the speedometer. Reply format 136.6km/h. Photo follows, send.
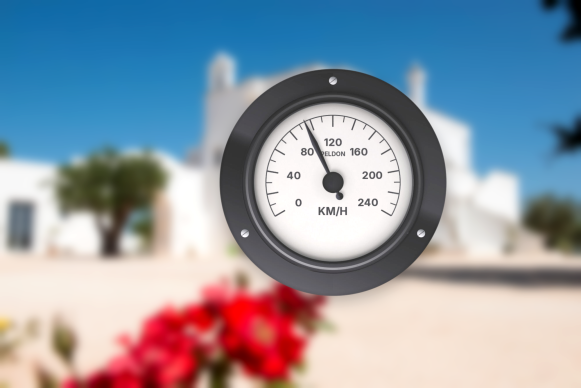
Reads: 95km/h
